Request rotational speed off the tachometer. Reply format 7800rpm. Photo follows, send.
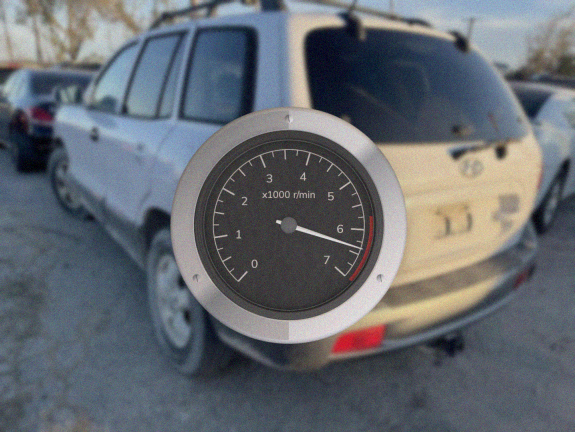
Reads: 6375rpm
